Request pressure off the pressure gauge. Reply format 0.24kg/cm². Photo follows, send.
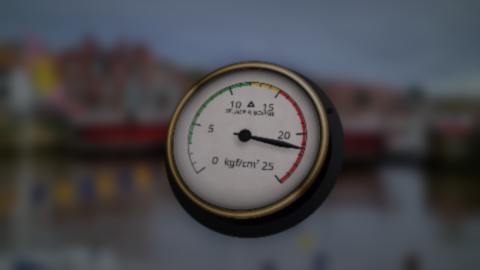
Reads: 21.5kg/cm²
